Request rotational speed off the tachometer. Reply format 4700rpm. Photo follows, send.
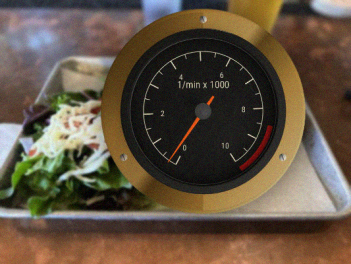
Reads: 250rpm
